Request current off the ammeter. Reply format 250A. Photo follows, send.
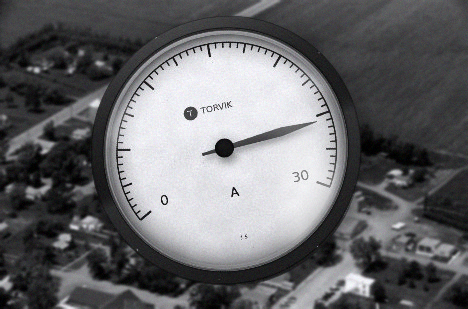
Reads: 25.5A
